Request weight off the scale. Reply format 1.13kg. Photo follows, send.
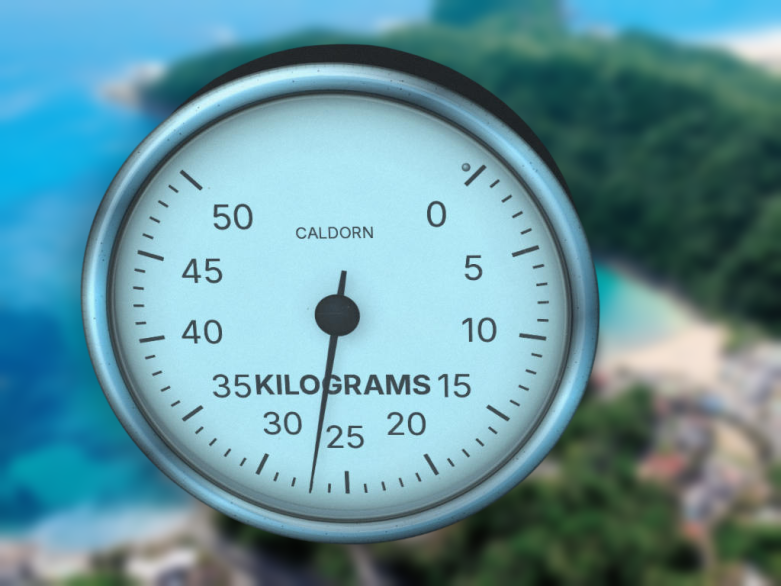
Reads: 27kg
